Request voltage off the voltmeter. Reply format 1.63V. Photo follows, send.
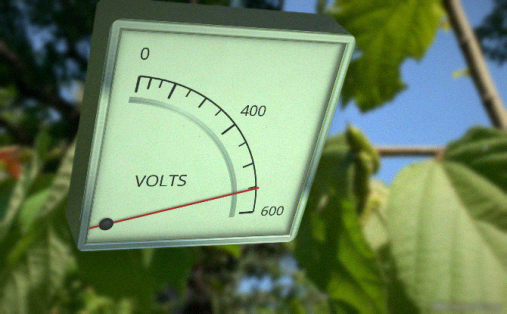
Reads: 550V
